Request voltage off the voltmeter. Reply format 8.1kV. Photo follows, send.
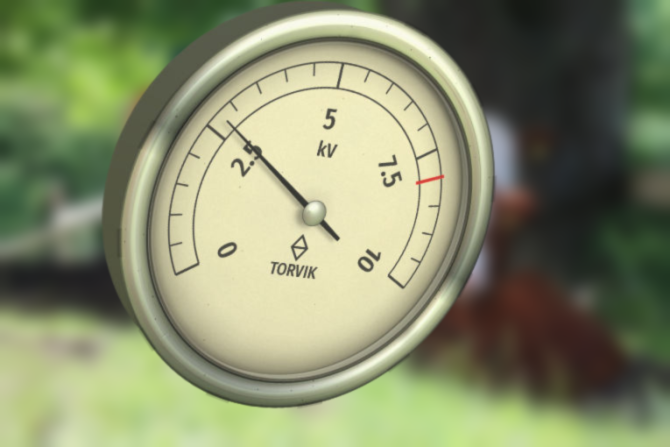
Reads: 2.75kV
